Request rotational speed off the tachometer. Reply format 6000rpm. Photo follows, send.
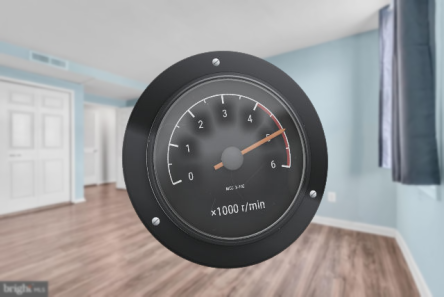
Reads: 5000rpm
